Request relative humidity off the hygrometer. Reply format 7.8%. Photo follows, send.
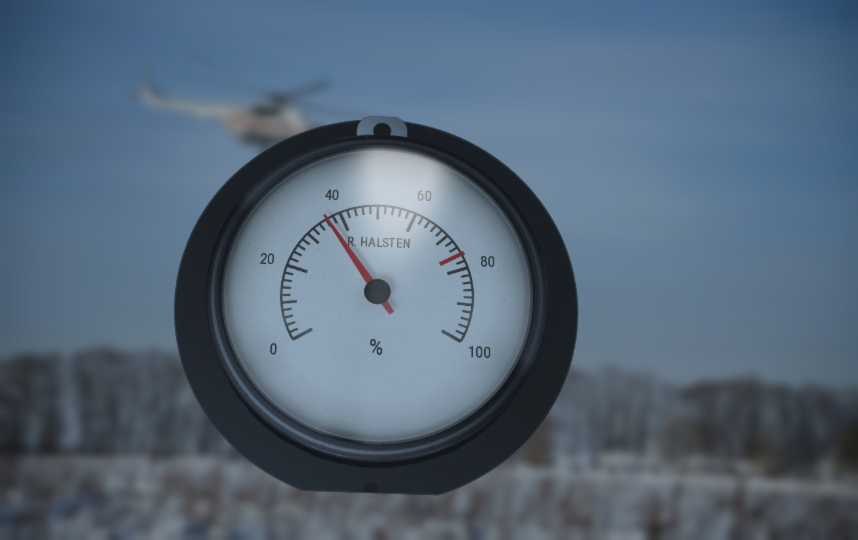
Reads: 36%
